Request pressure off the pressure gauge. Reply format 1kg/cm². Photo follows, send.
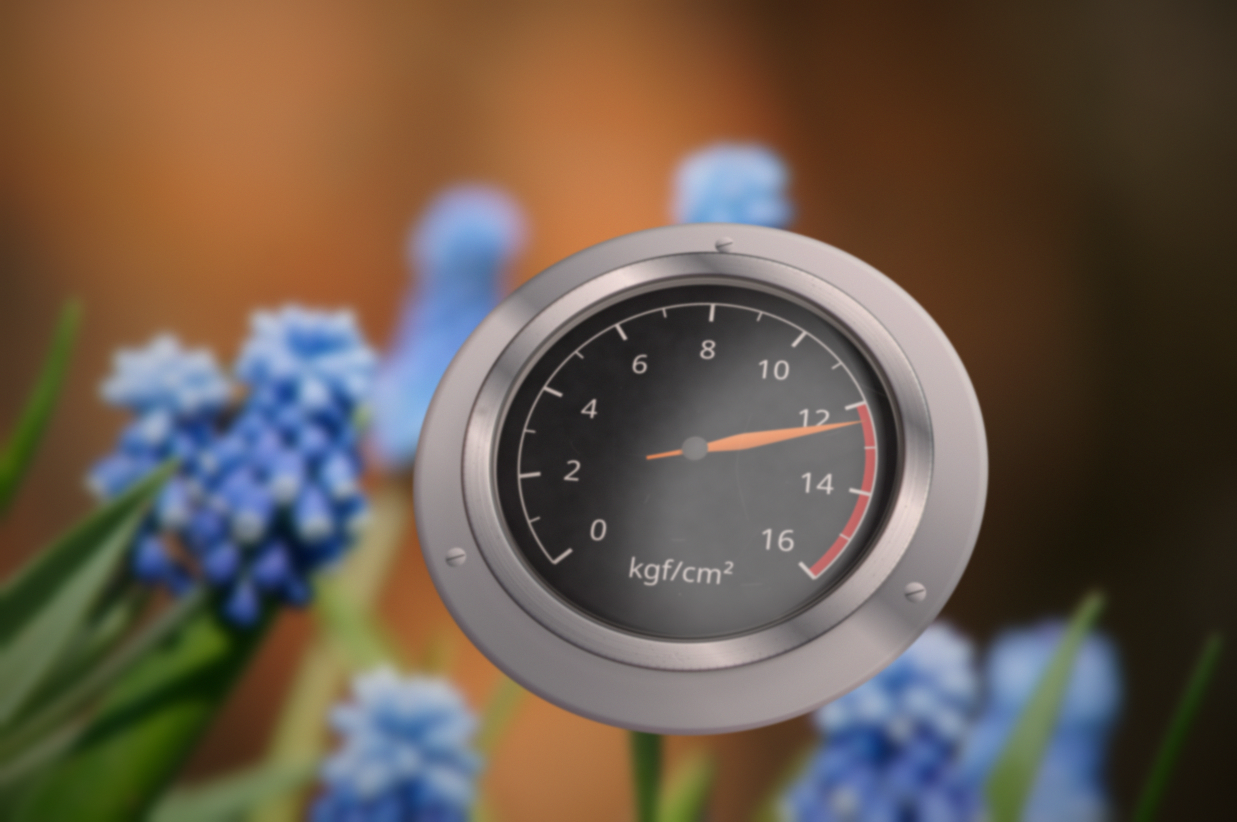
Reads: 12.5kg/cm²
